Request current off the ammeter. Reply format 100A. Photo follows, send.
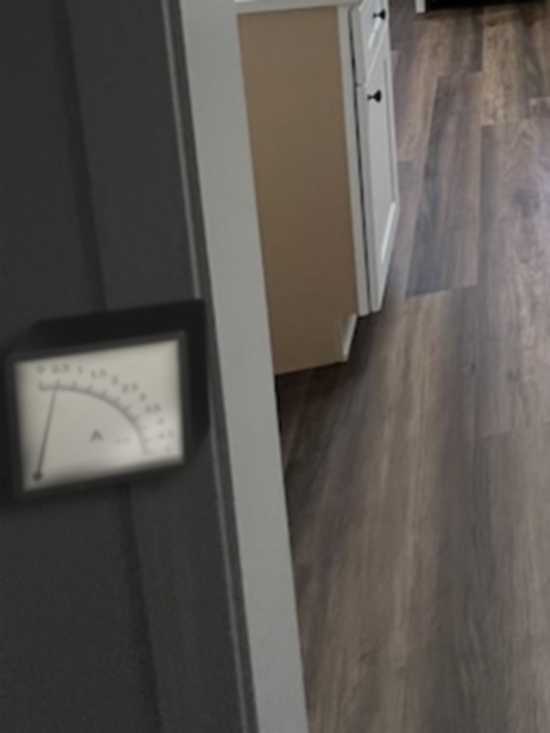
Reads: 0.5A
